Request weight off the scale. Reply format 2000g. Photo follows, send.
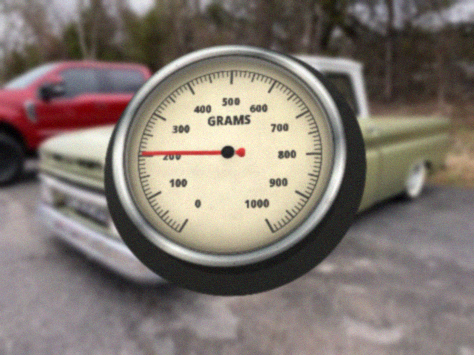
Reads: 200g
